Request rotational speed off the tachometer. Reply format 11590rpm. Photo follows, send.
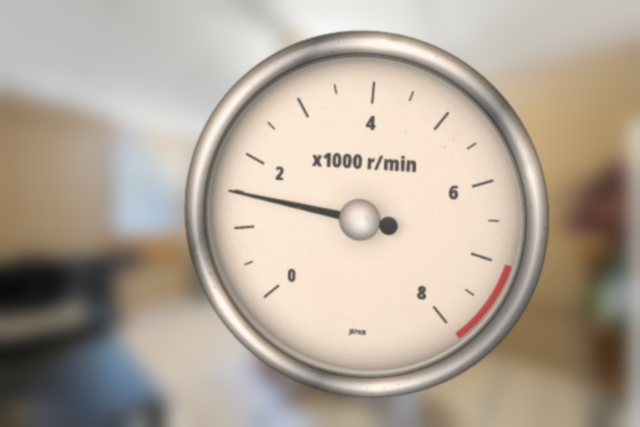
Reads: 1500rpm
